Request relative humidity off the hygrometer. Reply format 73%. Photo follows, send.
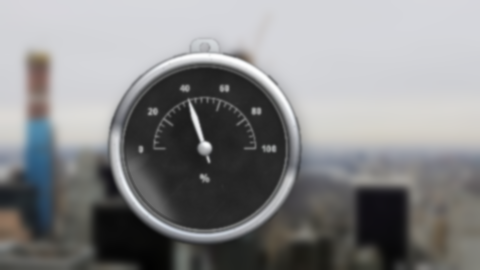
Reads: 40%
